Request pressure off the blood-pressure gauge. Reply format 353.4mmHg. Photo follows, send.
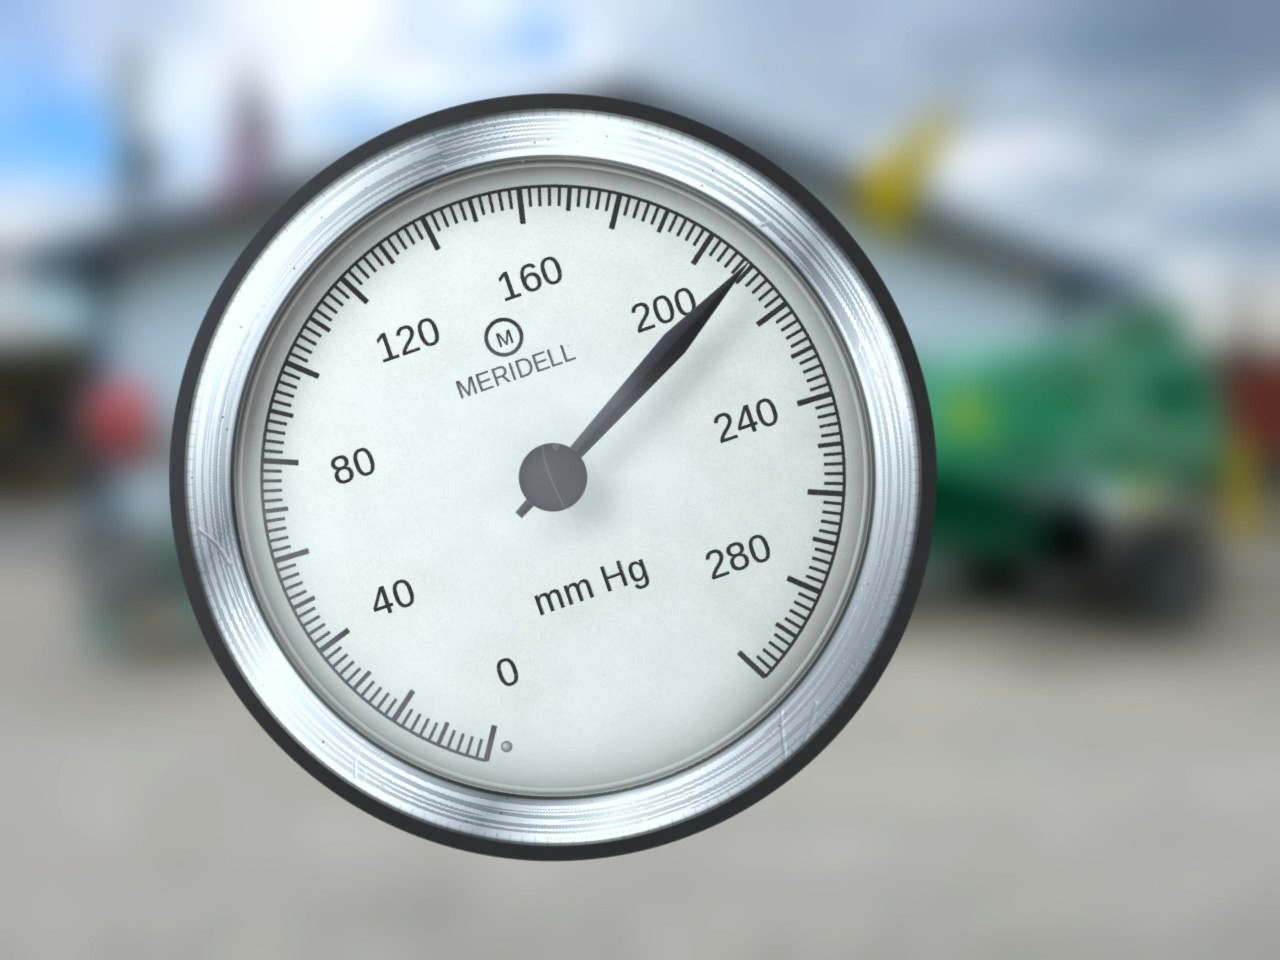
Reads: 209mmHg
